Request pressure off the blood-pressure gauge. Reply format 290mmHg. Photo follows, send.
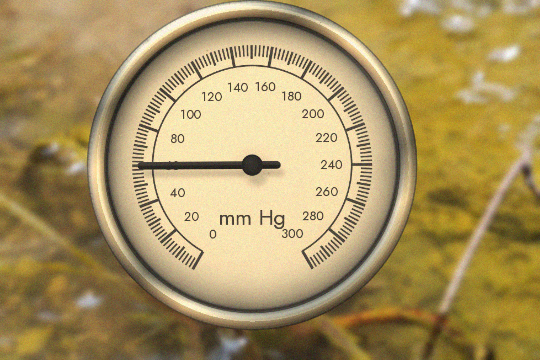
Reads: 60mmHg
